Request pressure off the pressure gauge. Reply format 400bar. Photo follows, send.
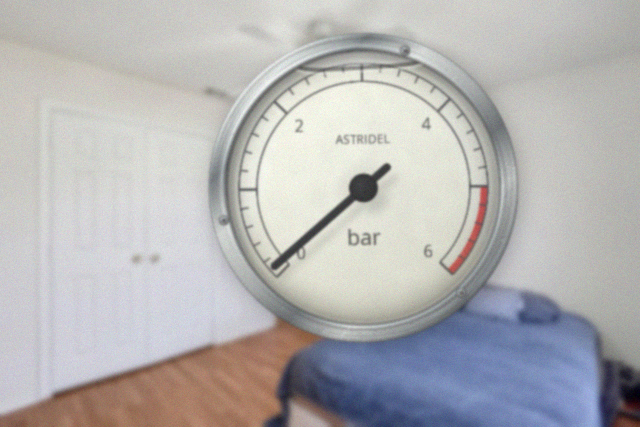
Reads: 0.1bar
